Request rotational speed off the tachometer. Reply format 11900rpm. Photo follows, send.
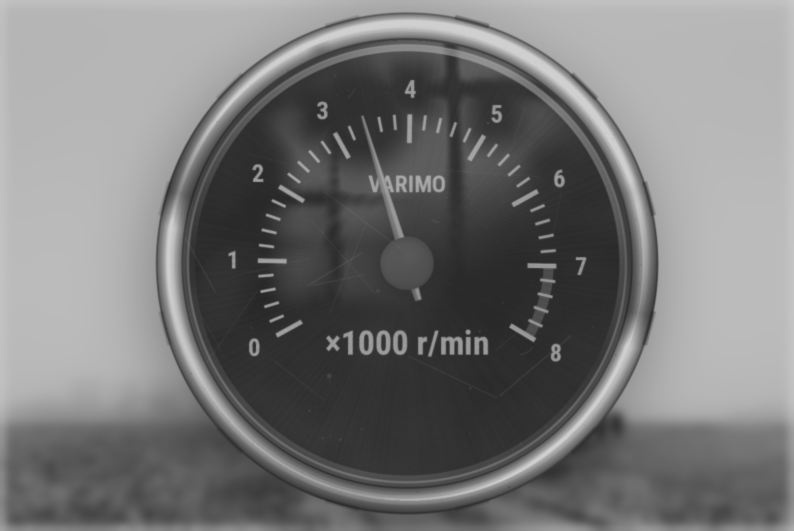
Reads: 3400rpm
